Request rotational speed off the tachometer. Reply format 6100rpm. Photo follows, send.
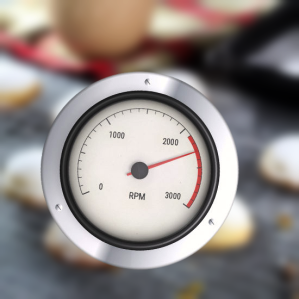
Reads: 2300rpm
